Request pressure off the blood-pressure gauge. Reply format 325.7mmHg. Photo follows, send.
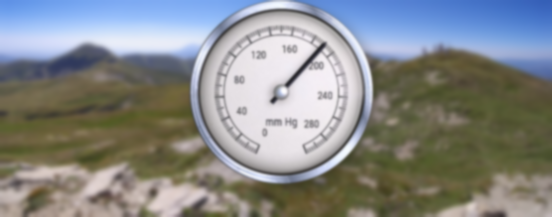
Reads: 190mmHg
